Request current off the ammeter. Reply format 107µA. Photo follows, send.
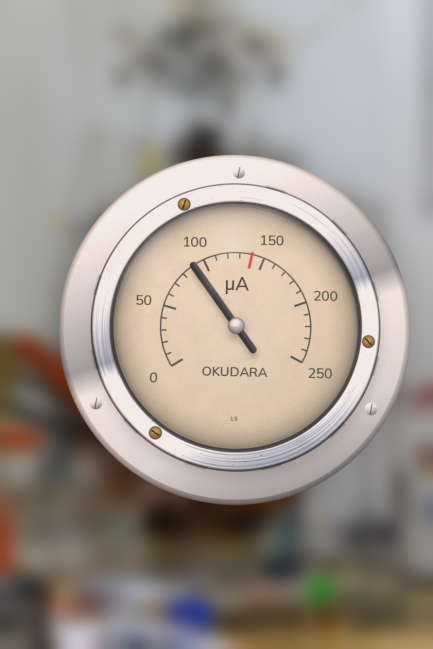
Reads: 90µA
